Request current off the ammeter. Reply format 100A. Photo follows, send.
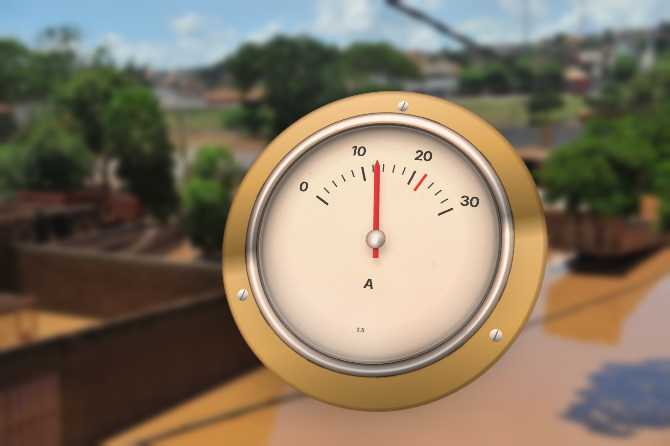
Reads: 13A
